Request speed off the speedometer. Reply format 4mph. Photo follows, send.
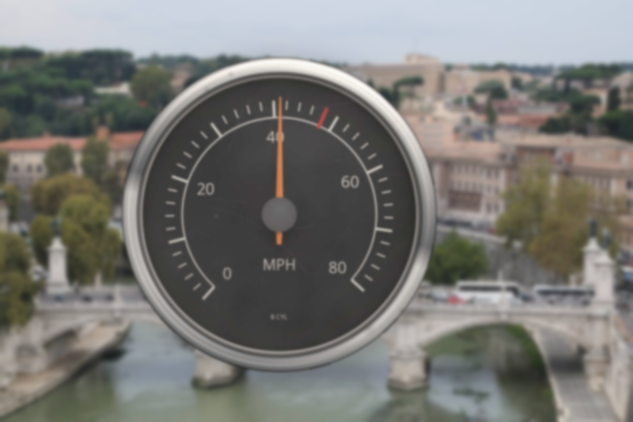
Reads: 41mph
